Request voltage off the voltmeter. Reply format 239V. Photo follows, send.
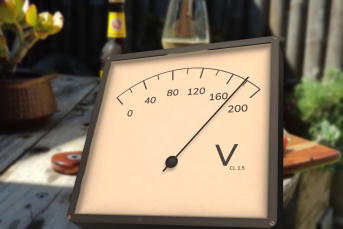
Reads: 180V
